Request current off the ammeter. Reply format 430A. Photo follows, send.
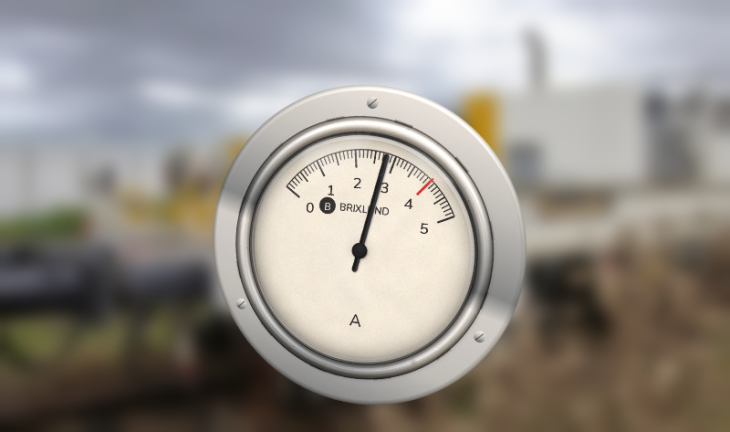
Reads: 2.8A
